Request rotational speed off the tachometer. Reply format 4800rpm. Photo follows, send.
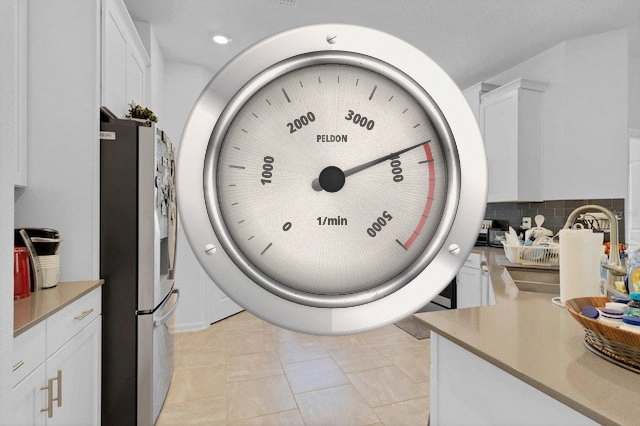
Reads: 3800rpm
